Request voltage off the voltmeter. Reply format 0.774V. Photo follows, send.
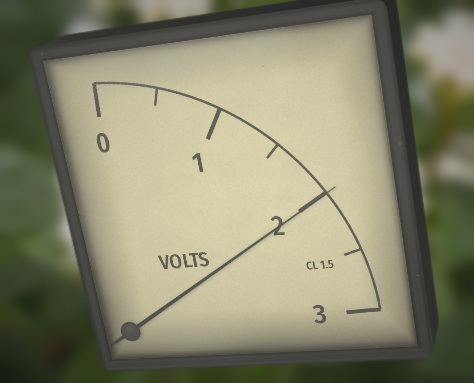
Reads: 2V
